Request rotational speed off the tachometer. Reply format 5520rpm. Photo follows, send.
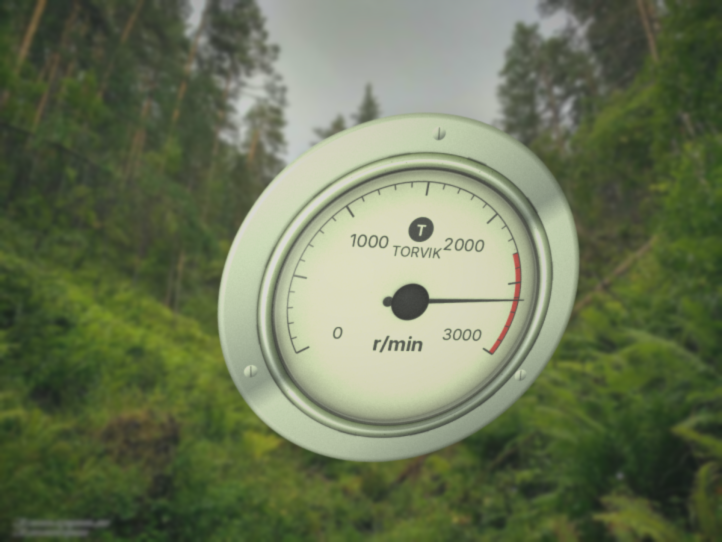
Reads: 2600rpm
